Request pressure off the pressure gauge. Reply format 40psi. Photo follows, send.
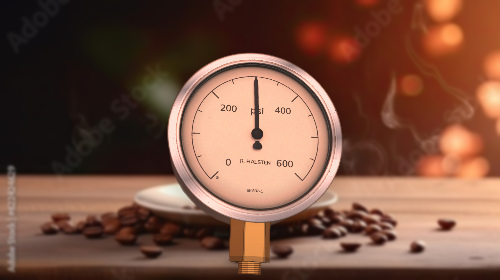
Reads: 300psi
